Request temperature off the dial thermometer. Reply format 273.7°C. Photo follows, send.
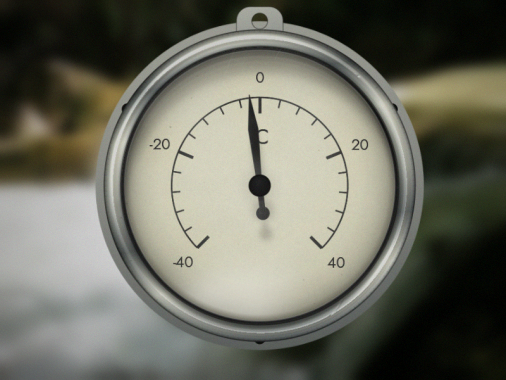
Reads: -2°C
